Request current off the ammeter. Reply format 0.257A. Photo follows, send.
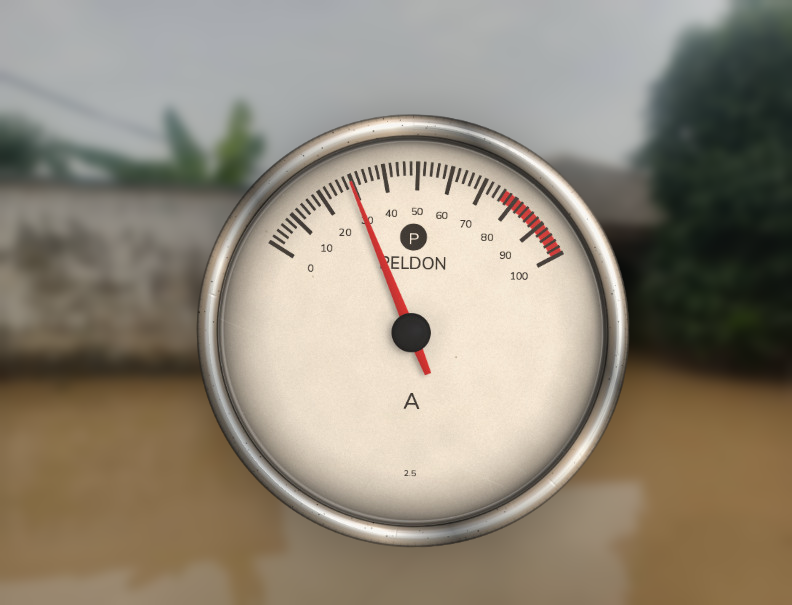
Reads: 30A
